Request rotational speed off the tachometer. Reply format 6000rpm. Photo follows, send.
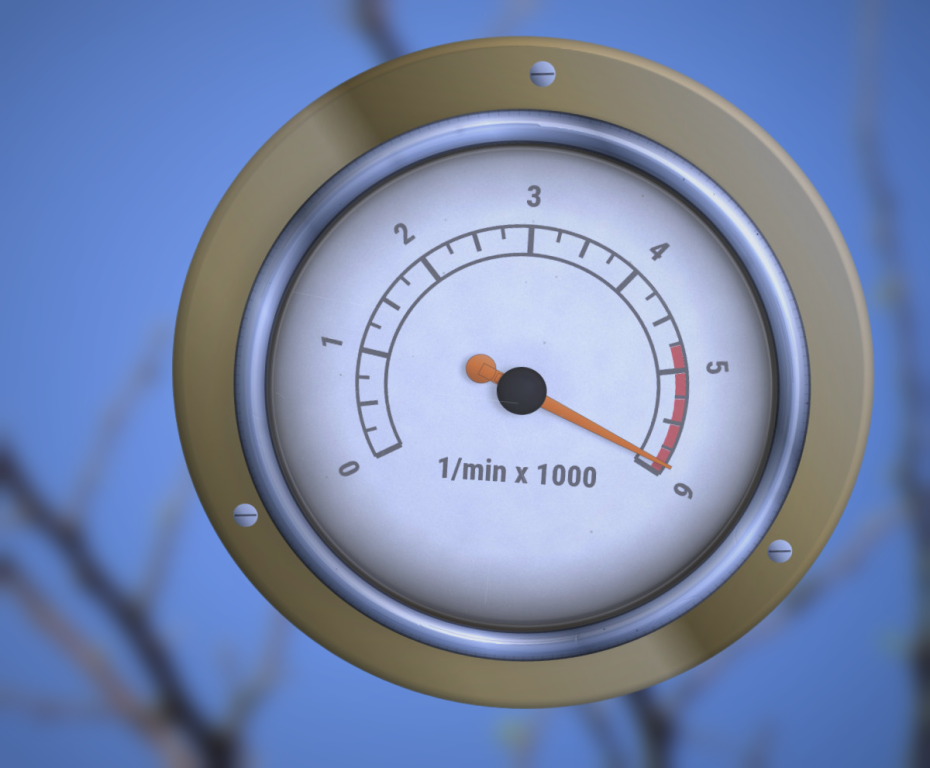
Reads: 5875rpm
